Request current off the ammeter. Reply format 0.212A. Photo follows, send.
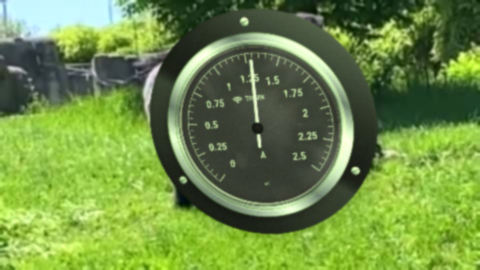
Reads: 1.3A
